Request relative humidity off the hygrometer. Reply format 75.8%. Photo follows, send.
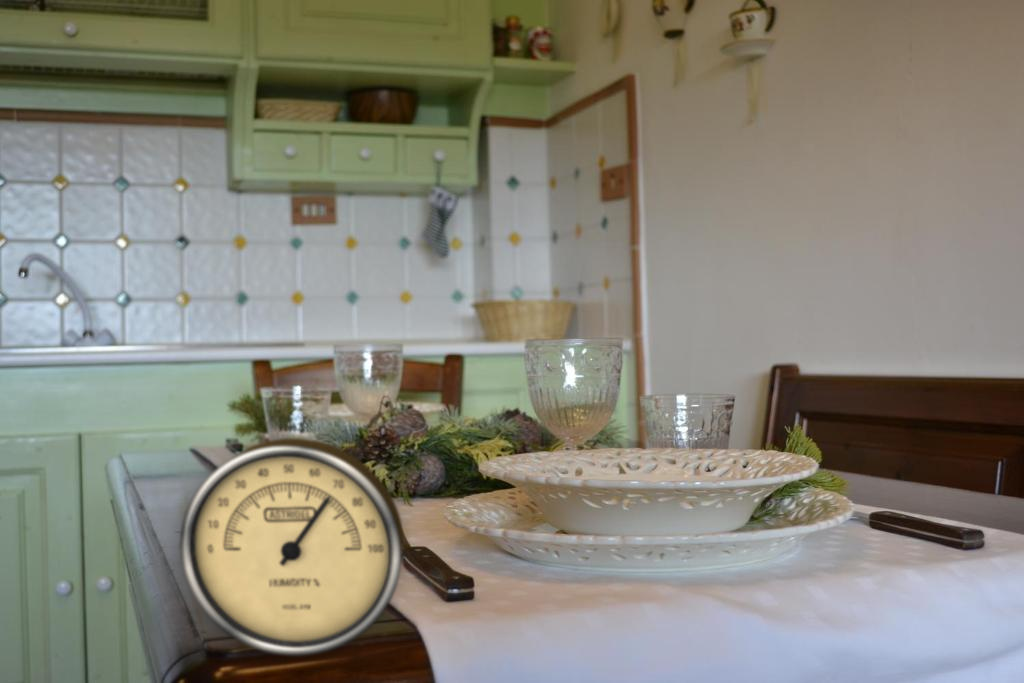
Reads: 70%
